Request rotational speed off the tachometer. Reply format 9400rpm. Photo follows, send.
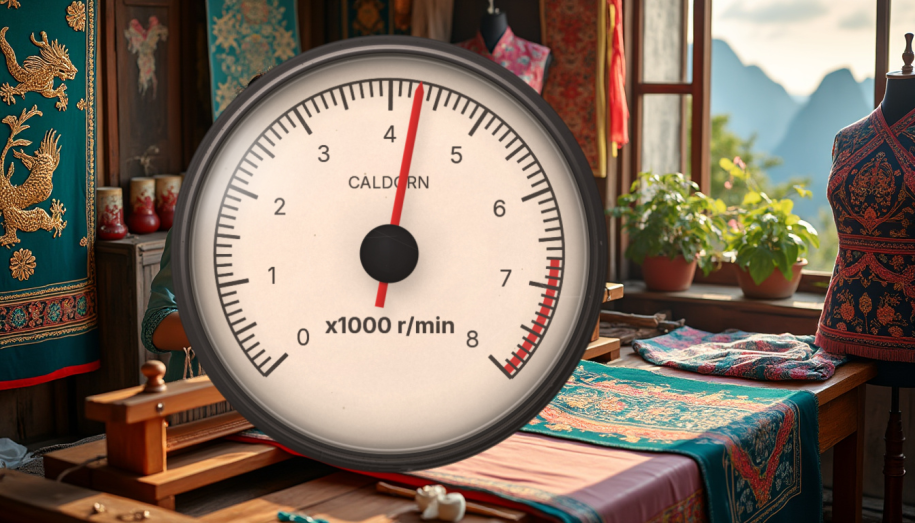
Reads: 4300rpm
